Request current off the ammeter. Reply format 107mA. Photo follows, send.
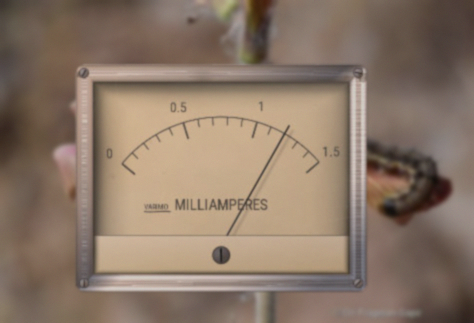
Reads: 1.2mA
